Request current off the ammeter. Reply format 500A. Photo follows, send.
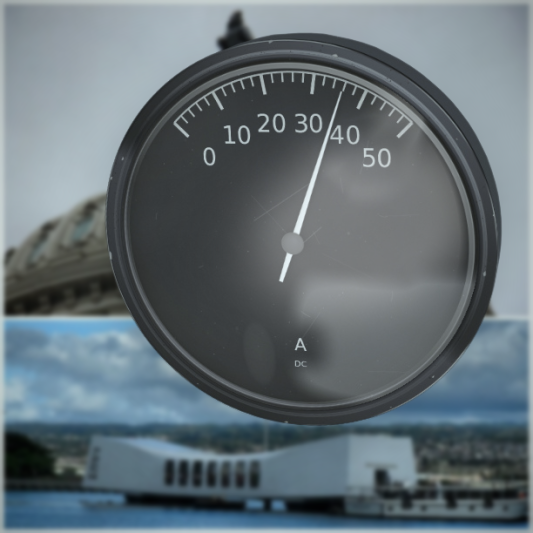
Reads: 36A
